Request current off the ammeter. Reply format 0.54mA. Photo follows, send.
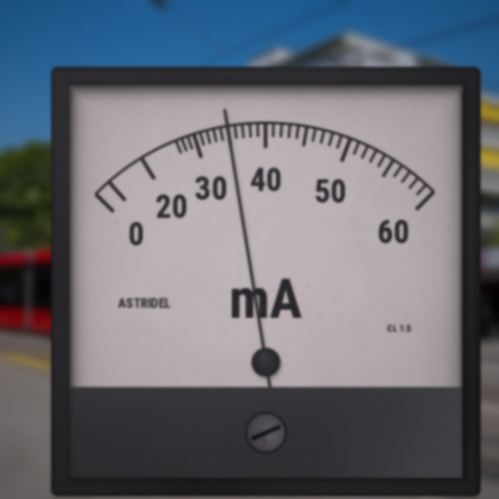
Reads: 35mA
